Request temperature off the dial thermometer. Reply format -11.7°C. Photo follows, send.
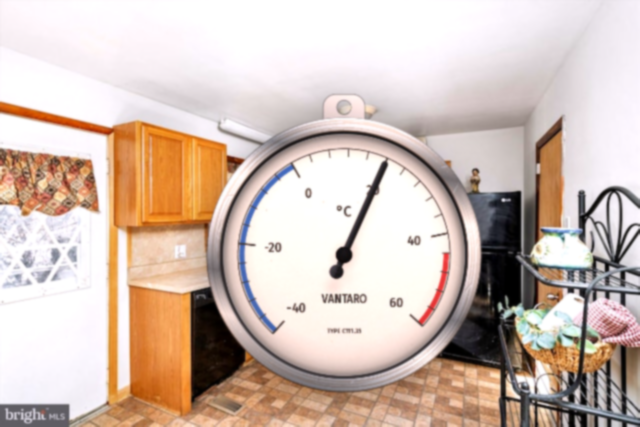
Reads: 20°C
